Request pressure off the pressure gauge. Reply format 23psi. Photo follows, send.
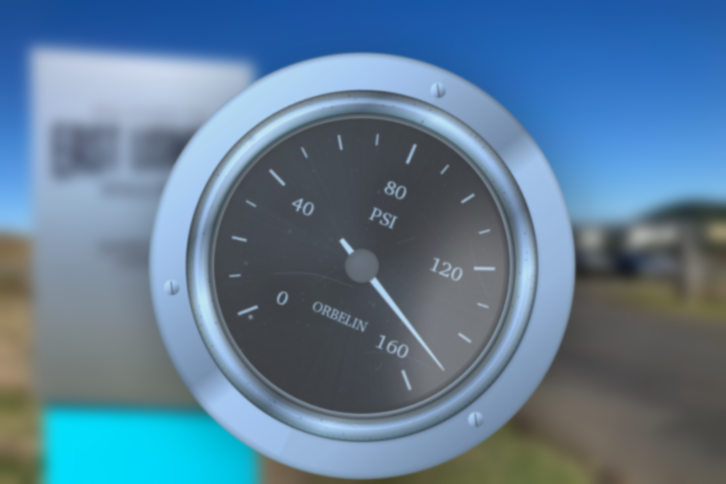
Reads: 150psi
